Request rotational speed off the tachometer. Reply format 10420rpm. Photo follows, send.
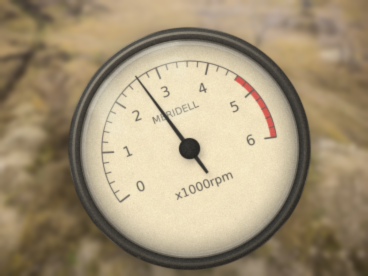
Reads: 2600rpm
